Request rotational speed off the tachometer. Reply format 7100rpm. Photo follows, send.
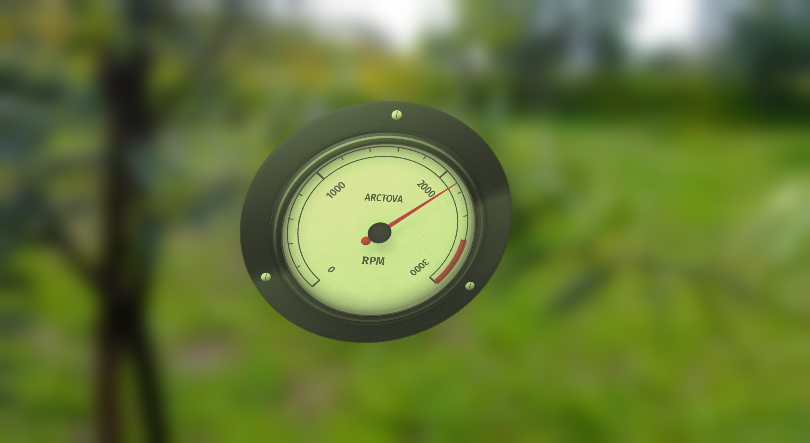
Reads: 2100rpm
